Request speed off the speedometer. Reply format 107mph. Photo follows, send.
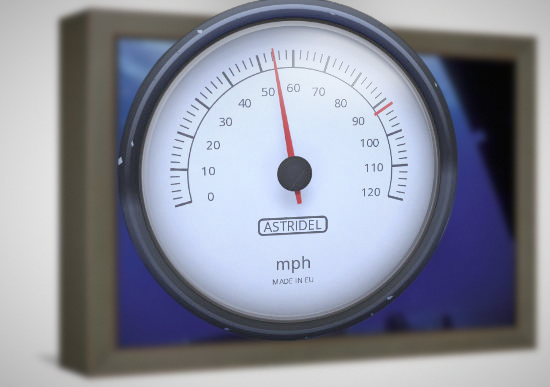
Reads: 54mph
